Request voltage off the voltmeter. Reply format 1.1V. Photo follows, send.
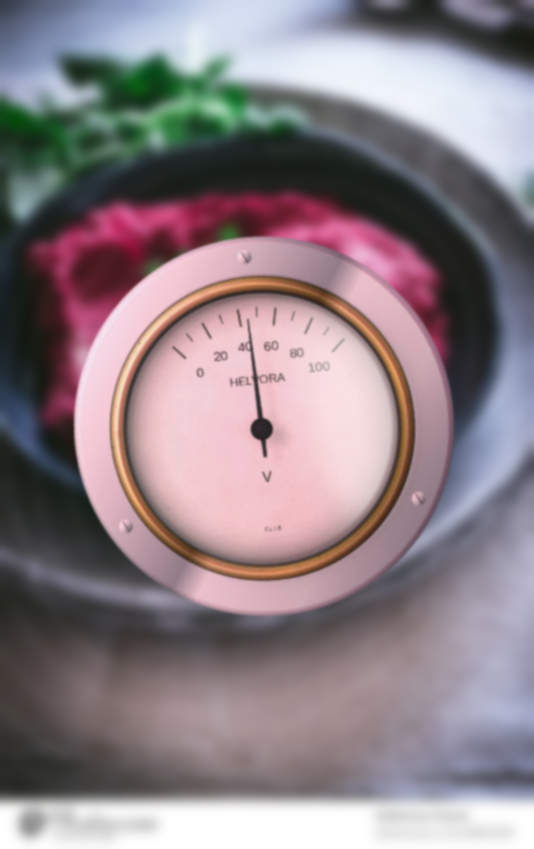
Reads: 45V
